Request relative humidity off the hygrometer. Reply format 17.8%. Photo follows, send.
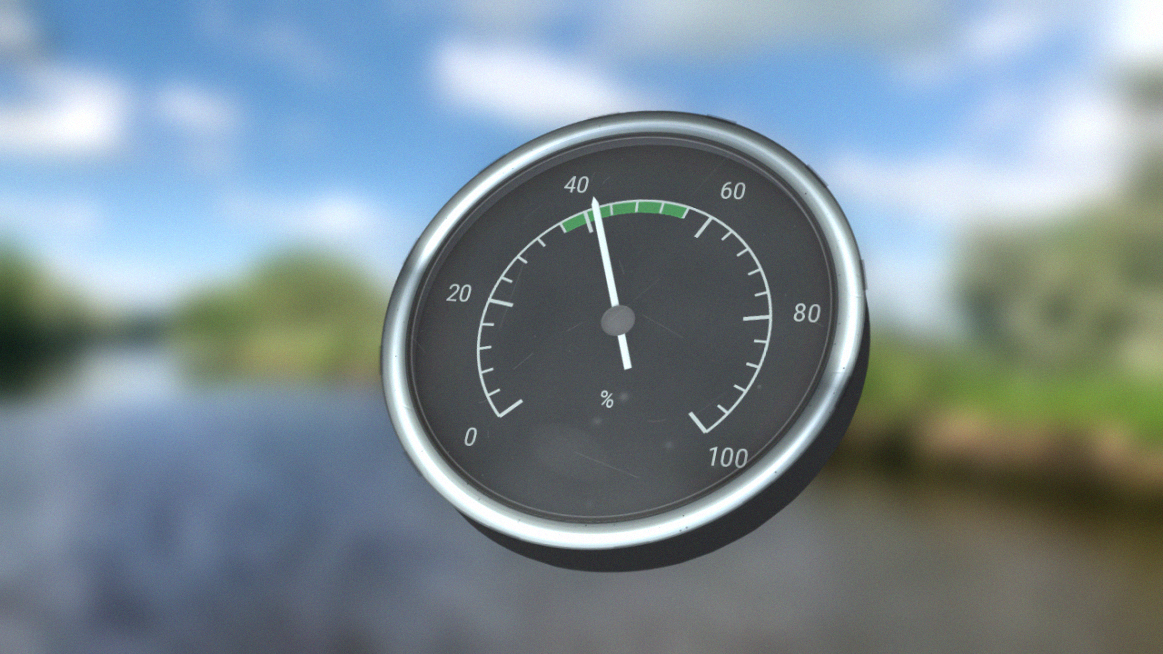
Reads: 42%
